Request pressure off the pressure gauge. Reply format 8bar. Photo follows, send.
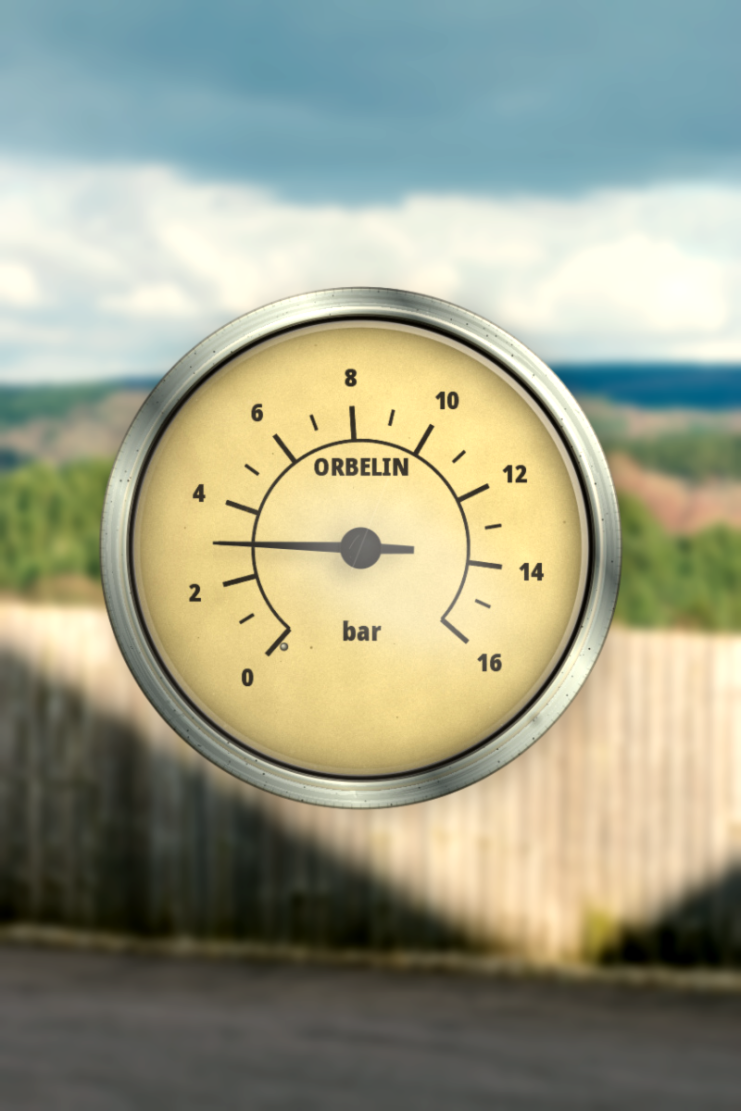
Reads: 3bar
